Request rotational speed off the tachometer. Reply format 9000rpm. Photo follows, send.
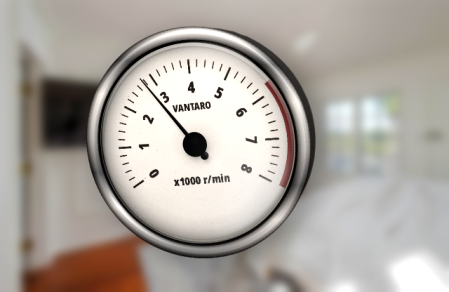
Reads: 2800rpm
